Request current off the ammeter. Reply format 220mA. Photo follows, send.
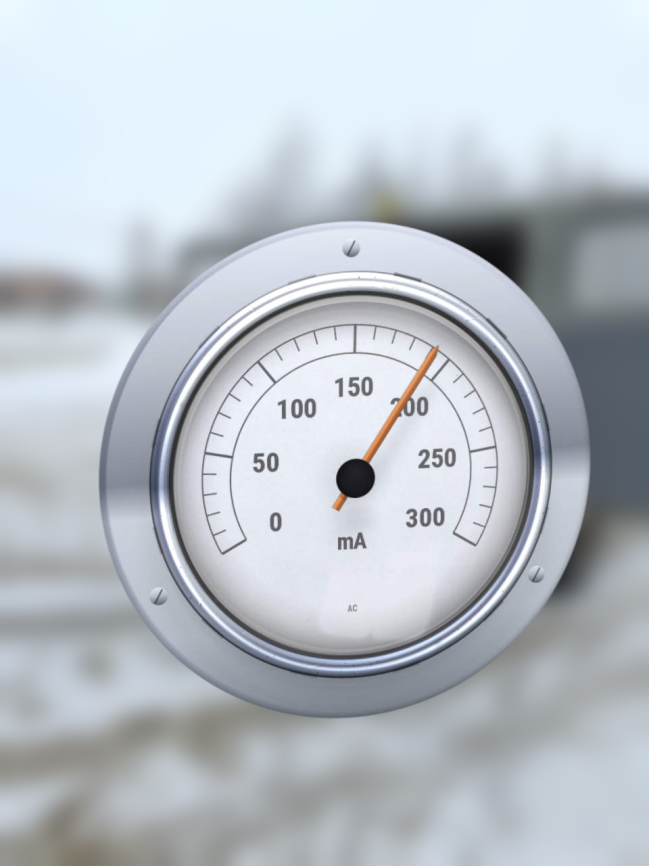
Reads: 190mA
